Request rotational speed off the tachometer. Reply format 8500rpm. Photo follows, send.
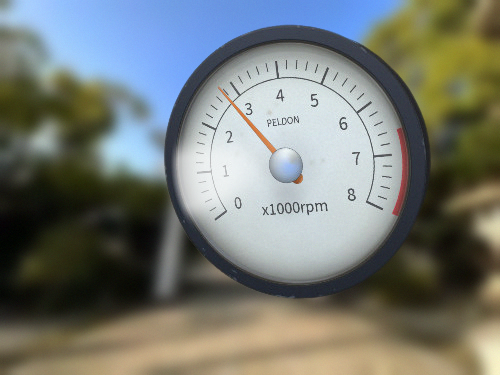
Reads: 2800rpm
